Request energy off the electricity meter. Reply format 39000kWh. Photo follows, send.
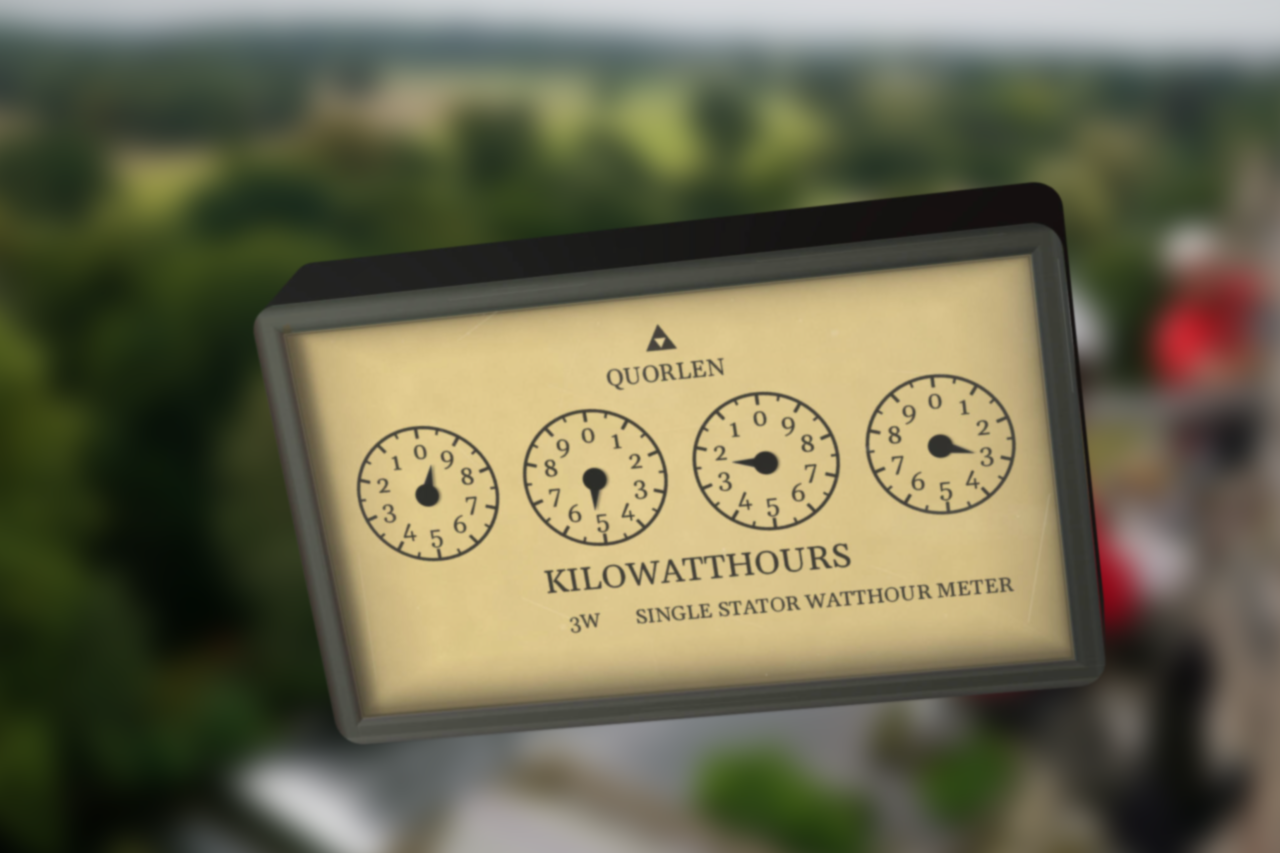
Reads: 9523kWh
